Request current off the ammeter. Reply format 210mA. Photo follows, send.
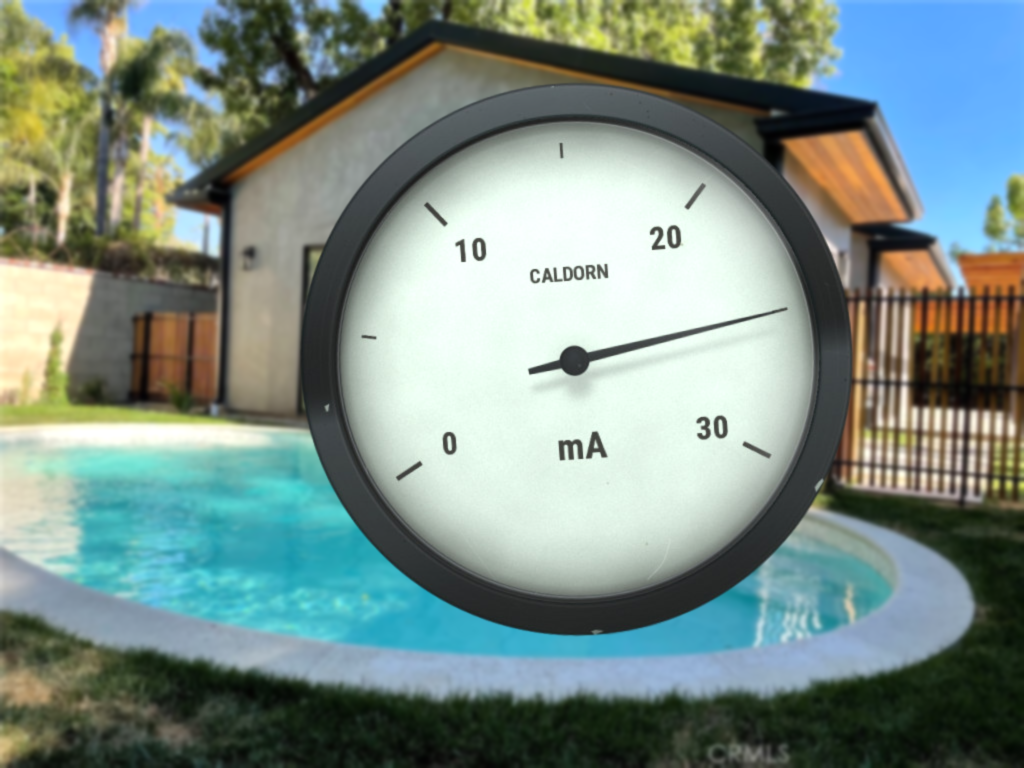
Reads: 25mA
